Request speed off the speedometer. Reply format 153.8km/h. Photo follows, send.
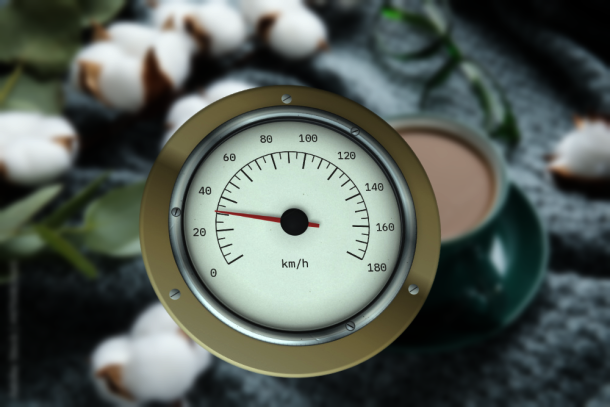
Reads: 30km/h
